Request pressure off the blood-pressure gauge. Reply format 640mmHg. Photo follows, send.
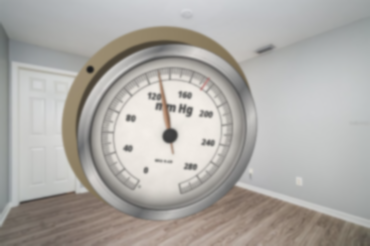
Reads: 130mmHg
